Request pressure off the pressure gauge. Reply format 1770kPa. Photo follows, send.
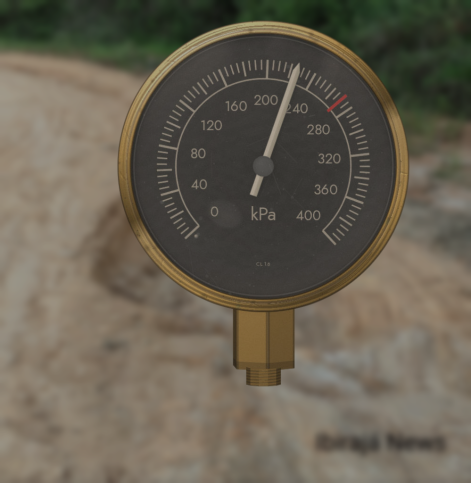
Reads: 225kPa
